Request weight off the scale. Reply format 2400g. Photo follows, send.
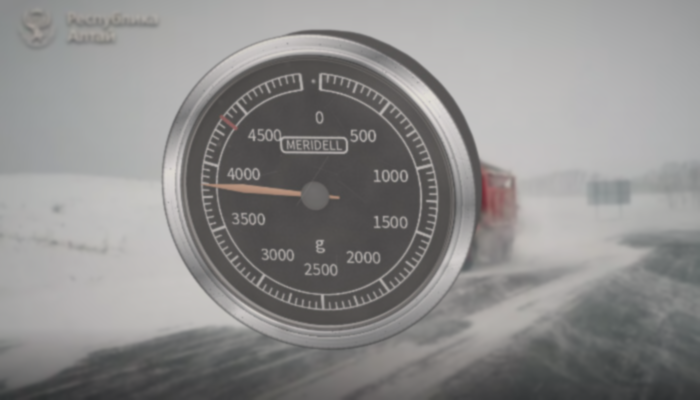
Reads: 3850g
